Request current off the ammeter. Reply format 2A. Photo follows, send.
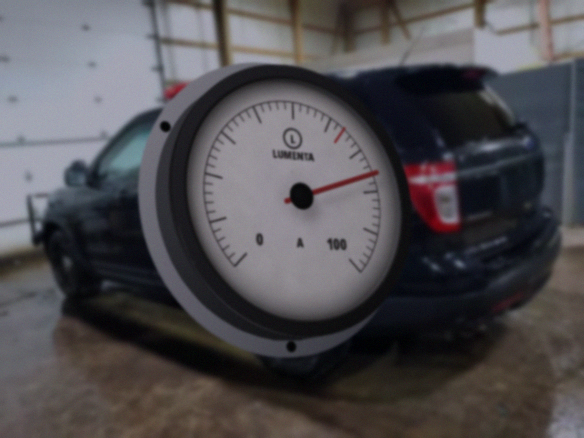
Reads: 76A
